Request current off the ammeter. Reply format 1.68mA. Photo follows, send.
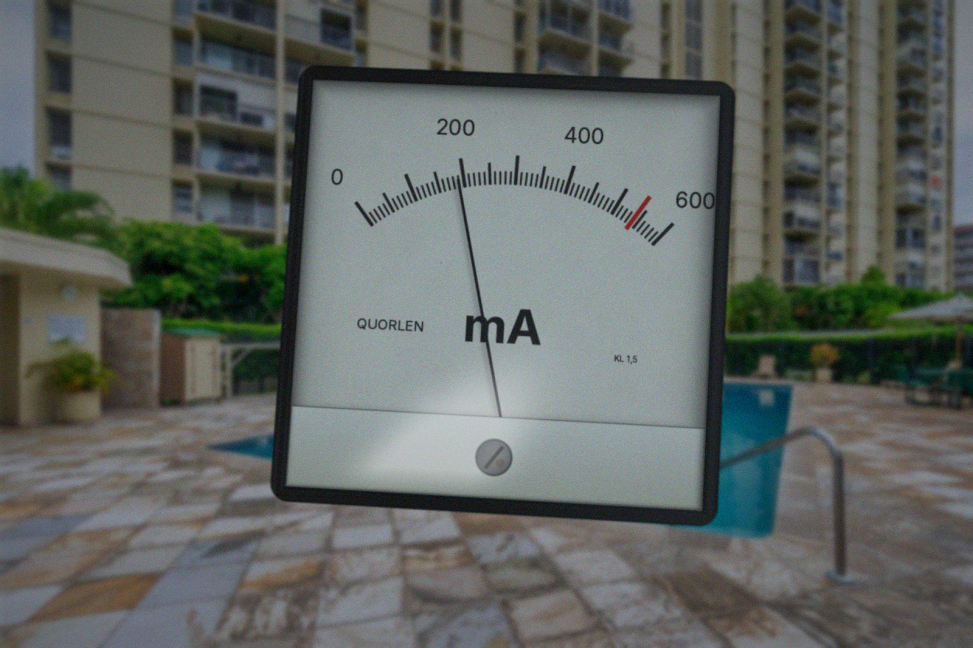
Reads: 190mA
